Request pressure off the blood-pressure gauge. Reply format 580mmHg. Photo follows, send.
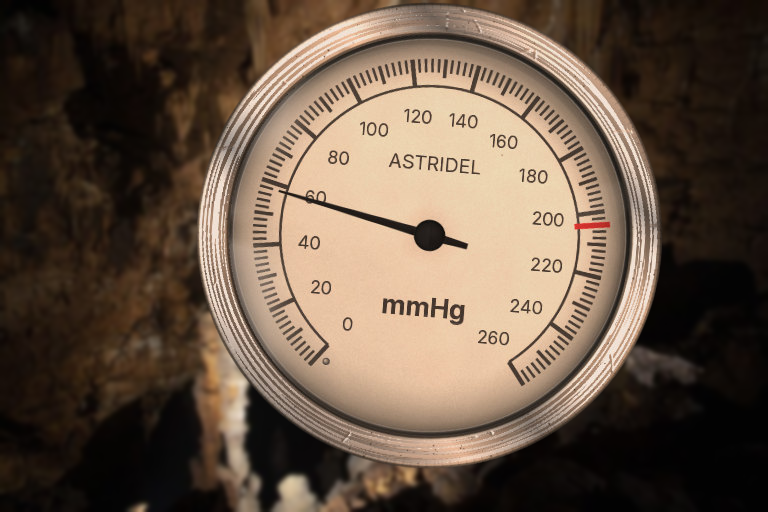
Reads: 58mmHg
